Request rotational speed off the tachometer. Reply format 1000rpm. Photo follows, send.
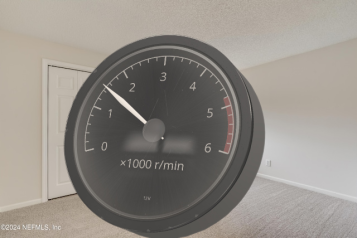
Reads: 1500rpm
